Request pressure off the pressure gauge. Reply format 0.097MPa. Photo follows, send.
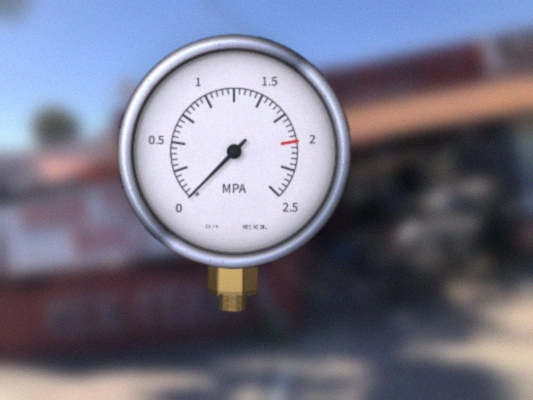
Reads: 0MPa
